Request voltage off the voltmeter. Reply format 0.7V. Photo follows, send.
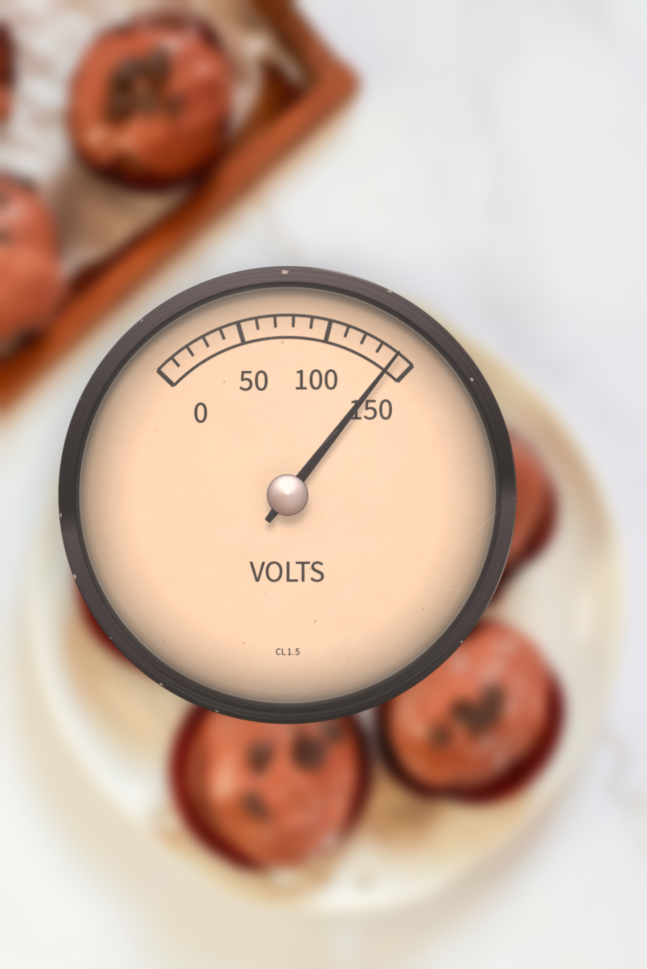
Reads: 140V
